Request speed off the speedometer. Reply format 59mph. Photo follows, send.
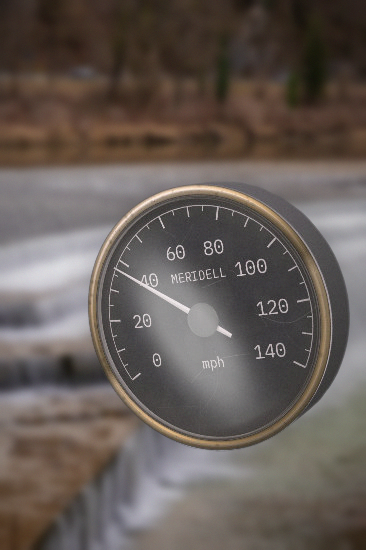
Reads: 37.5mph
